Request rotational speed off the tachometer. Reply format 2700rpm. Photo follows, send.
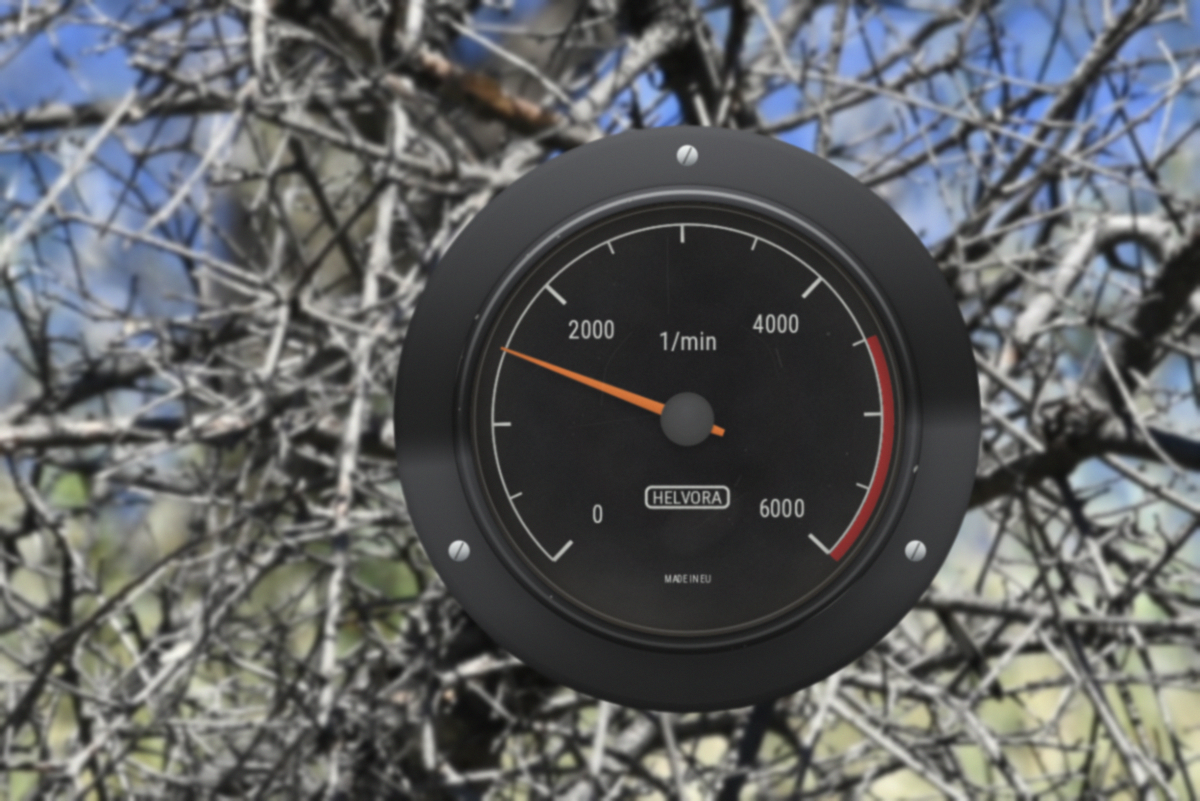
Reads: 1500rpm
